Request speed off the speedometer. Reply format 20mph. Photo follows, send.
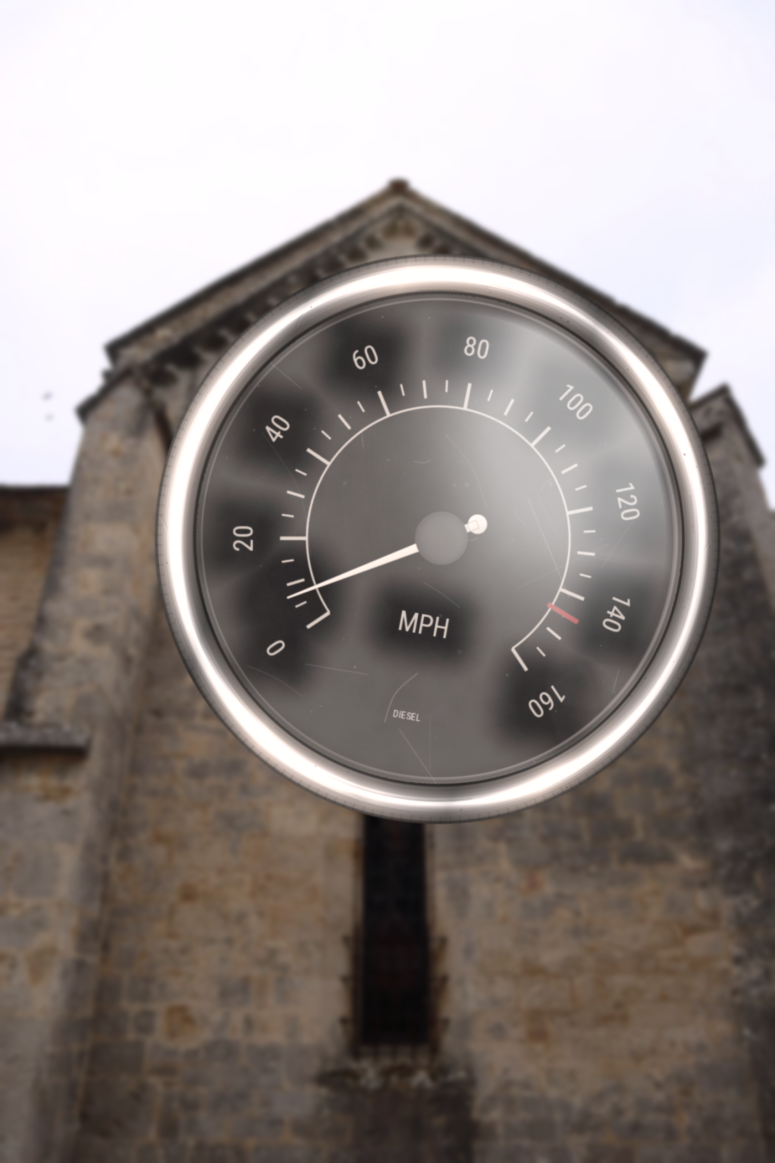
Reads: 7.5mph
